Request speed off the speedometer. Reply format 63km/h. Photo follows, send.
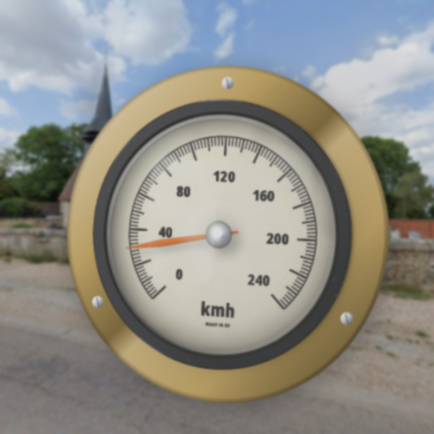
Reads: 30km/h
